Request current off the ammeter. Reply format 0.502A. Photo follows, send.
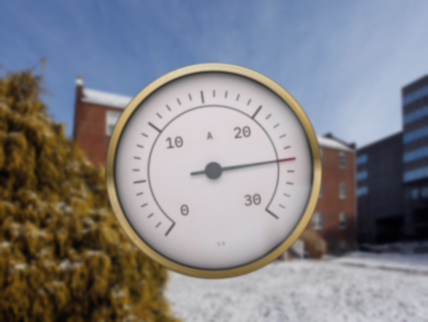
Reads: 25A
